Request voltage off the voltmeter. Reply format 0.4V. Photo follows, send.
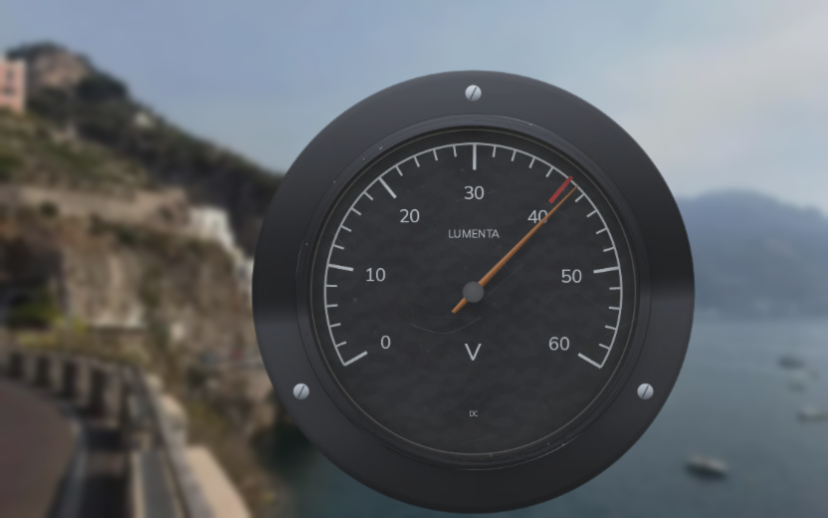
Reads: 41V
